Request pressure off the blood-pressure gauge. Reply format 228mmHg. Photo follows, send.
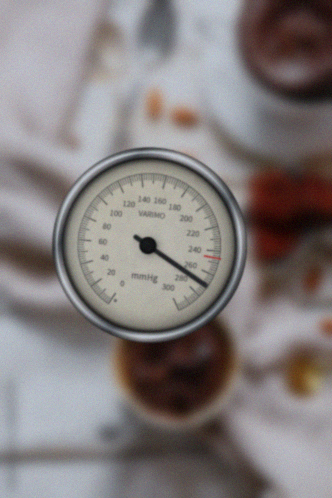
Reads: 270mmHg
